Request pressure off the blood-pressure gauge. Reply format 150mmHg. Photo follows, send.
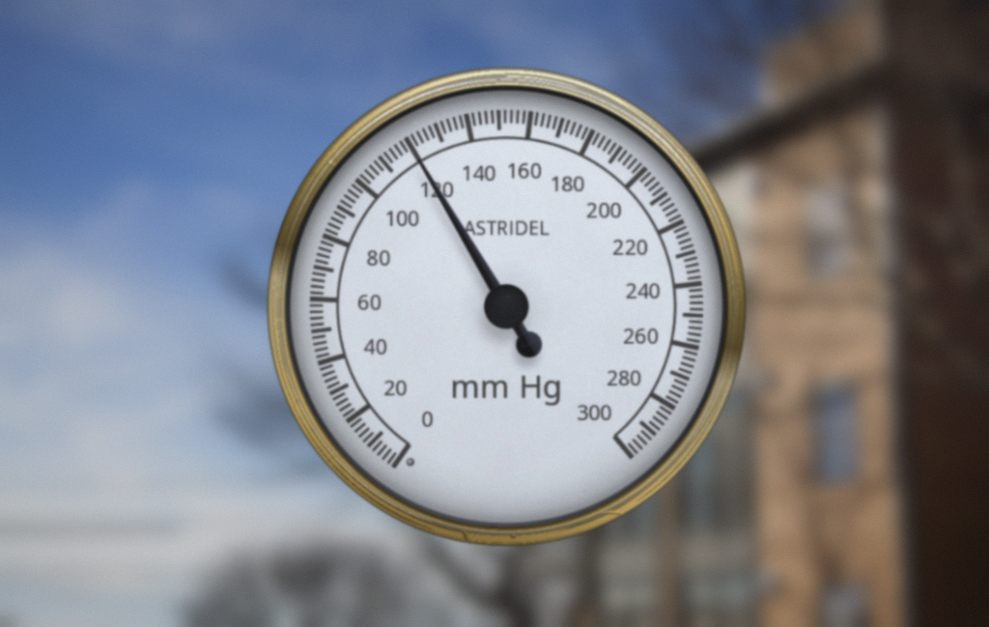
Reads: 120mmHg
